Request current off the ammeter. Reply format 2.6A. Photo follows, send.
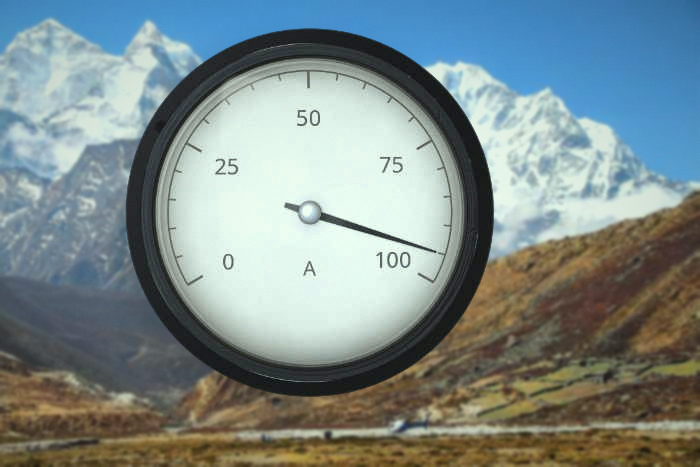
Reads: 95A
